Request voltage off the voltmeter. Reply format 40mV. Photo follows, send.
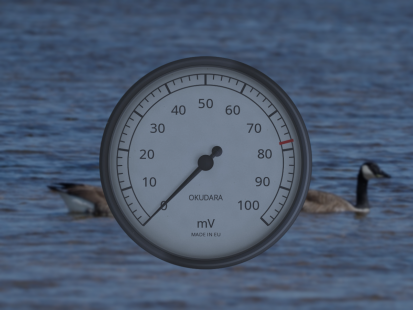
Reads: 0mV
